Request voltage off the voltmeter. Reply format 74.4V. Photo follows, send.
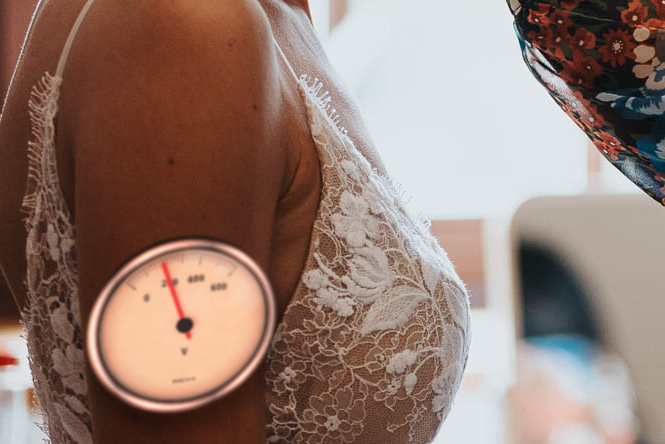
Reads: 200V
